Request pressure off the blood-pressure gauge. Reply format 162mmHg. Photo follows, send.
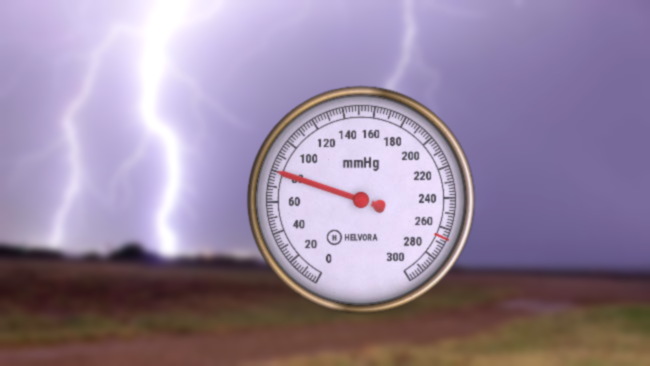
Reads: 80mmHg
